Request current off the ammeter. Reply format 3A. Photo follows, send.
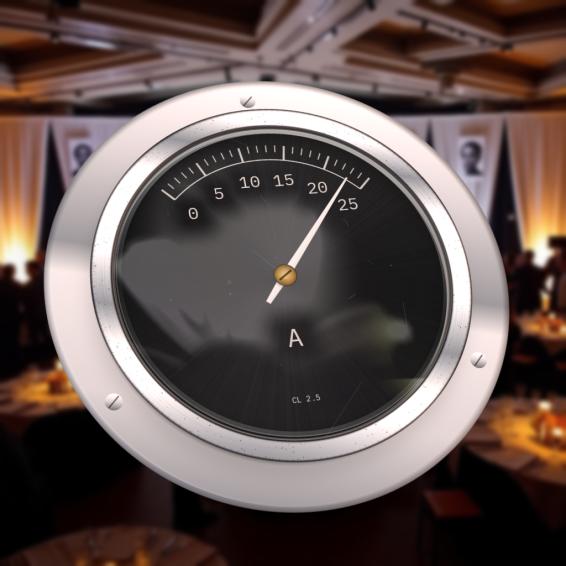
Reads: 23A
